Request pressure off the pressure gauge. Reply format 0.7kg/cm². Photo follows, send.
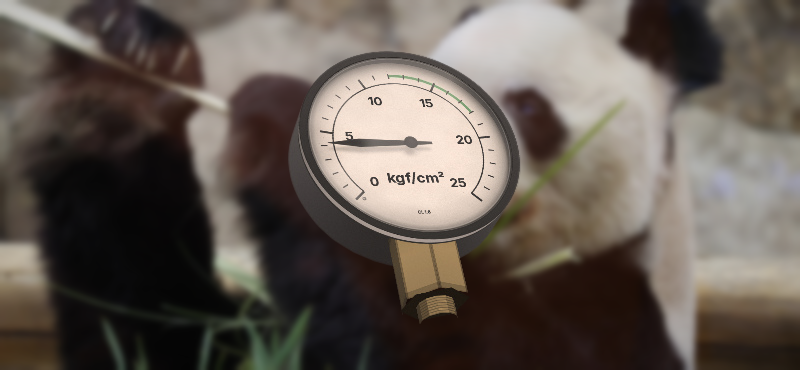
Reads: 4kg/cm²
